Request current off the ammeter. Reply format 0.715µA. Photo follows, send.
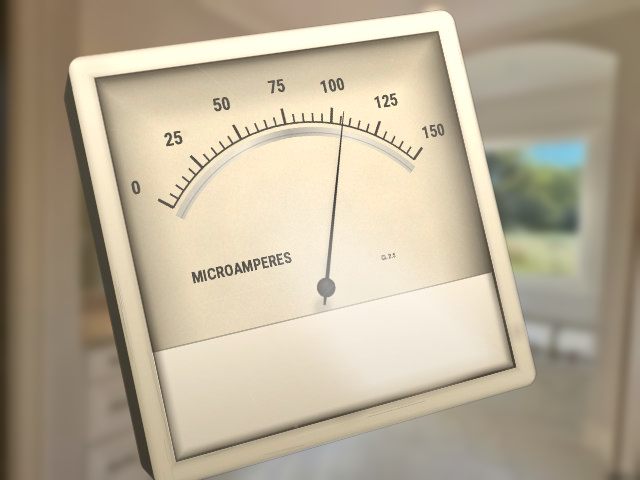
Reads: 105µA
